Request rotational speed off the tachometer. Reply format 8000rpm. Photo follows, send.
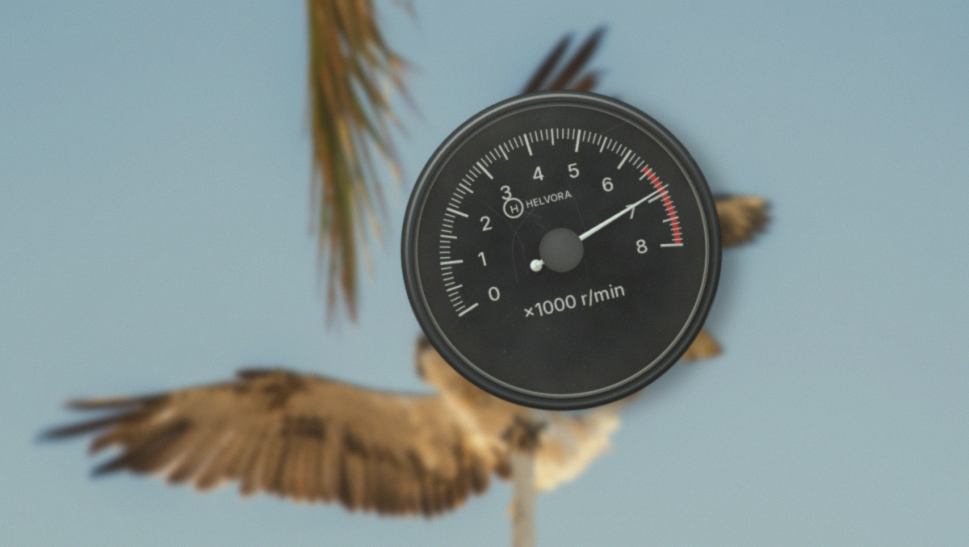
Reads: 6900rpm
